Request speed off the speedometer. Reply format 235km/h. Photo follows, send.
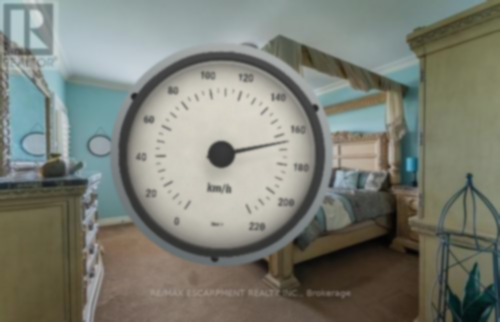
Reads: 165km/h
